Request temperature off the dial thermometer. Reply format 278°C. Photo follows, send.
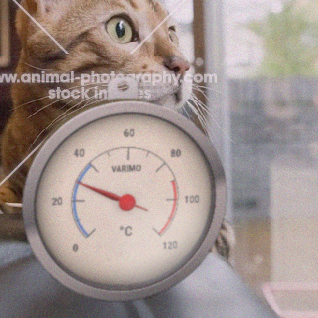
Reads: 30°C
